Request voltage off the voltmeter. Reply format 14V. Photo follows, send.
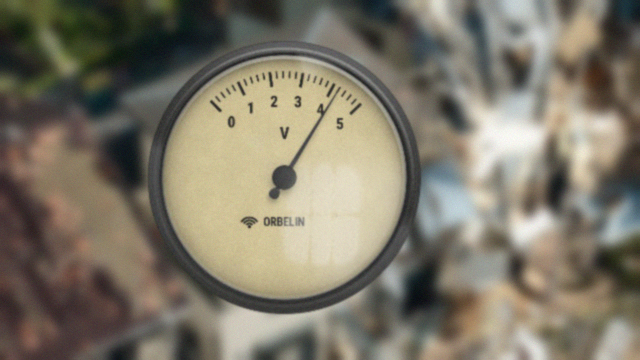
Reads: 4.2V
